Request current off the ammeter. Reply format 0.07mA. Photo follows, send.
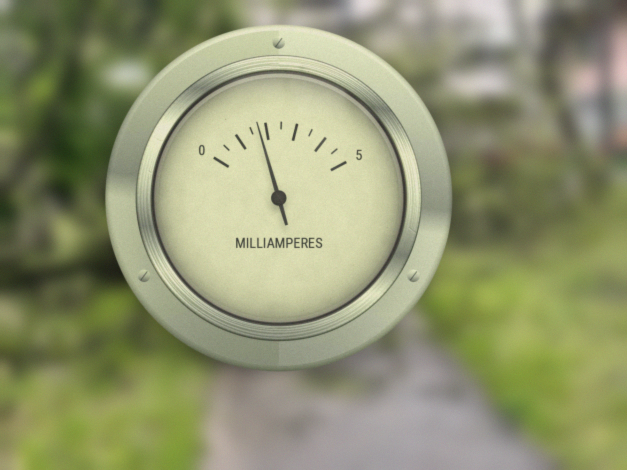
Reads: 1.75mA
